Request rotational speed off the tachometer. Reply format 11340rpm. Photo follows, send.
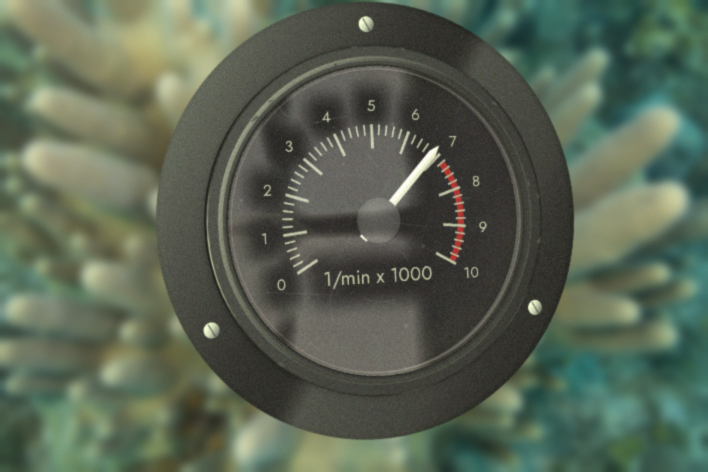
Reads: 6800rpm
